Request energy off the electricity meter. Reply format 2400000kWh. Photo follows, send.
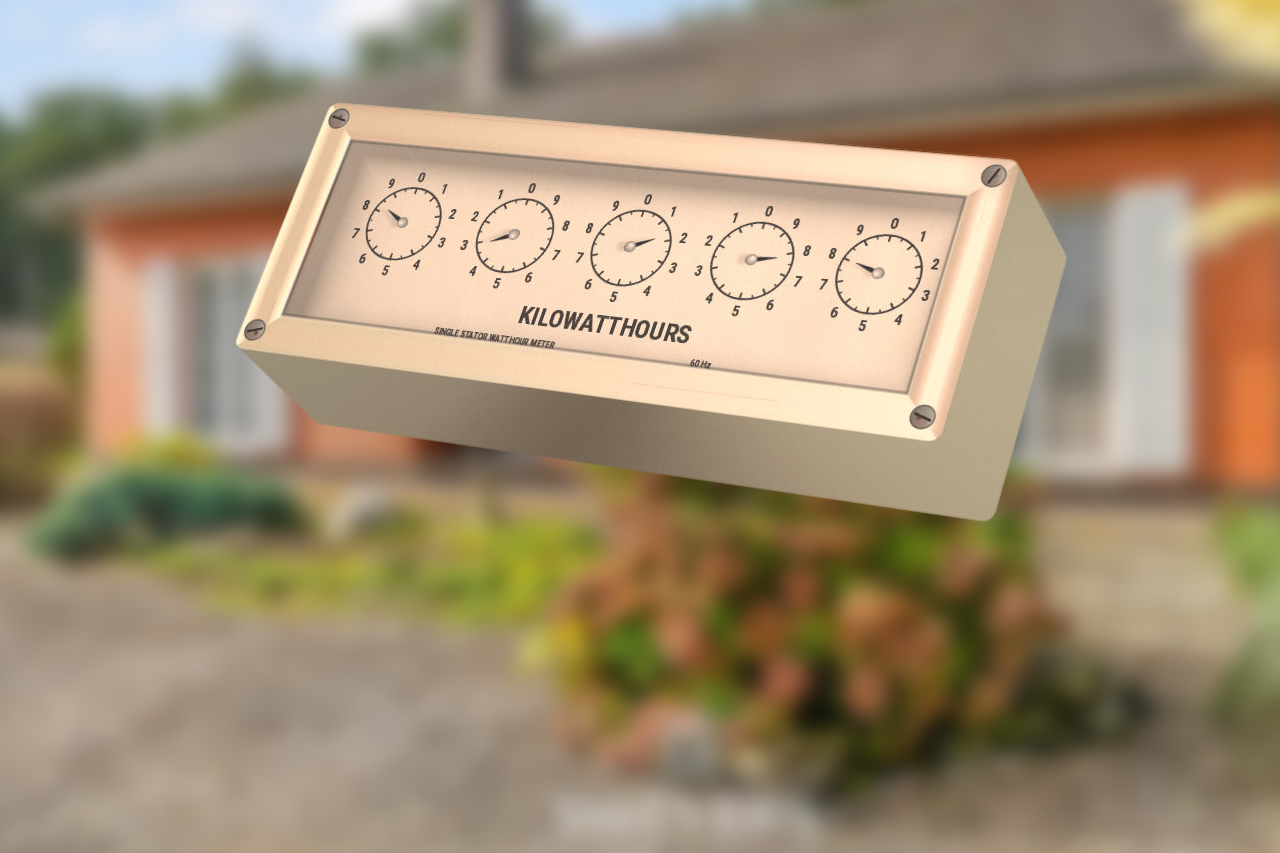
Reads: 83178kWh
